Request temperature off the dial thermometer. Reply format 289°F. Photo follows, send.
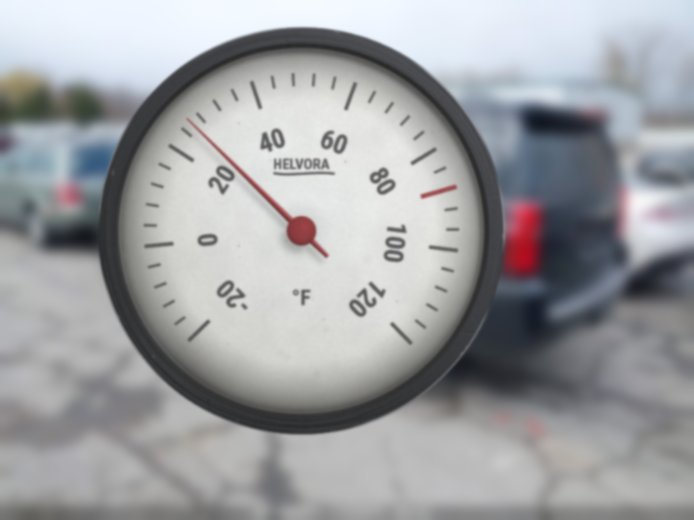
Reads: 26°F
